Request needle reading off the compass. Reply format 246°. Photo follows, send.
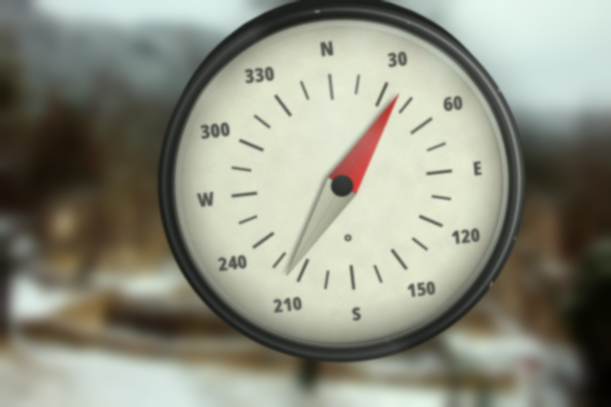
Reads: 37.5°
